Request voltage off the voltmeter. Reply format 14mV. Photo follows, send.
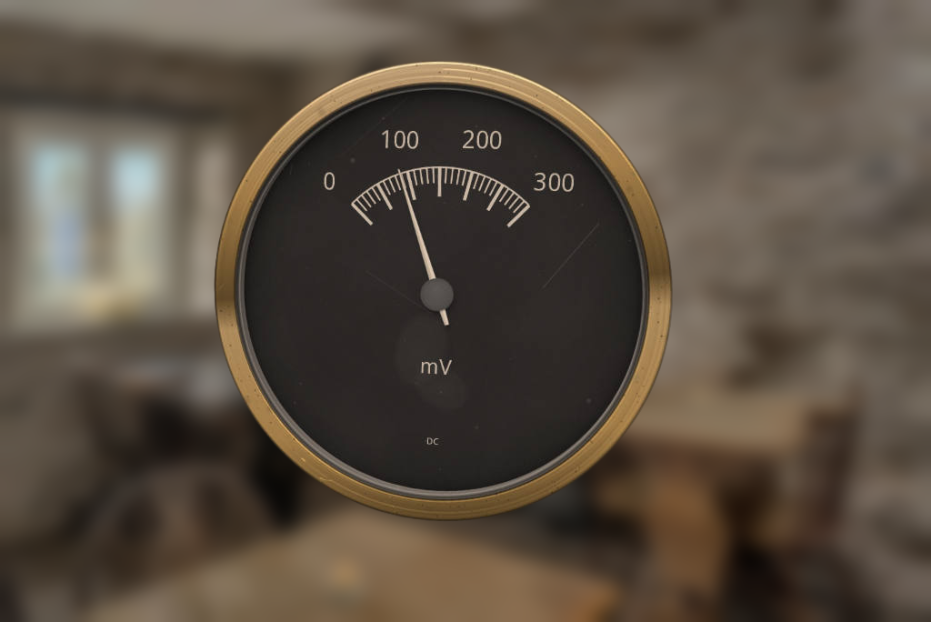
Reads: 90mV
